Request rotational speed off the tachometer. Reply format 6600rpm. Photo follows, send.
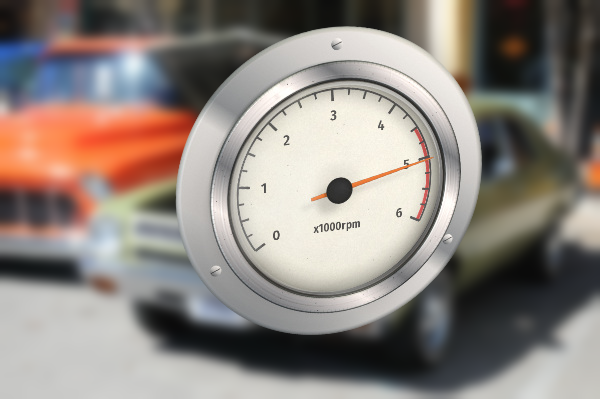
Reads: 5000rpm
